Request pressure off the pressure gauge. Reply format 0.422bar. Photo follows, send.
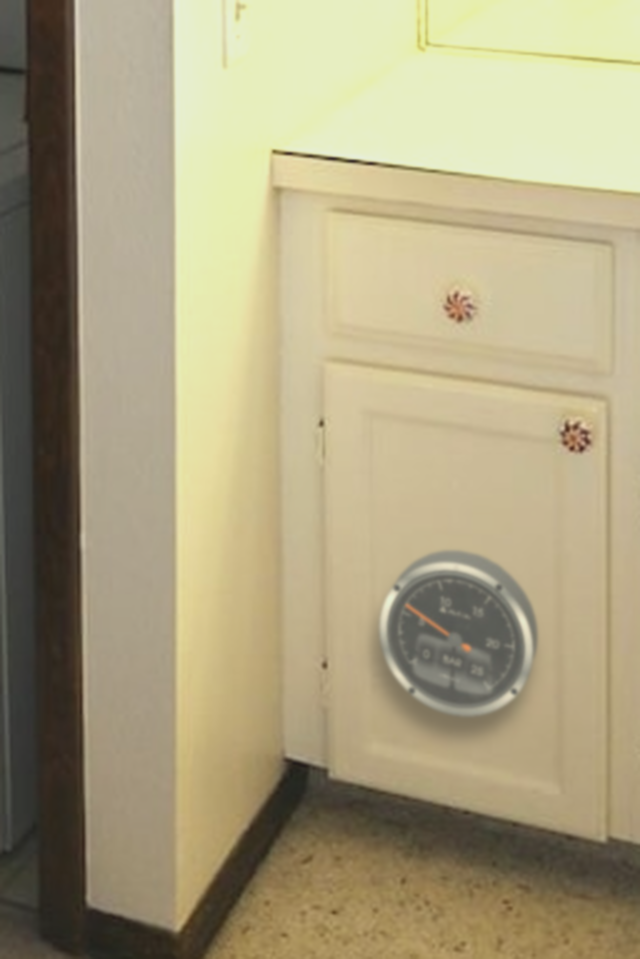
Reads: 6bar
